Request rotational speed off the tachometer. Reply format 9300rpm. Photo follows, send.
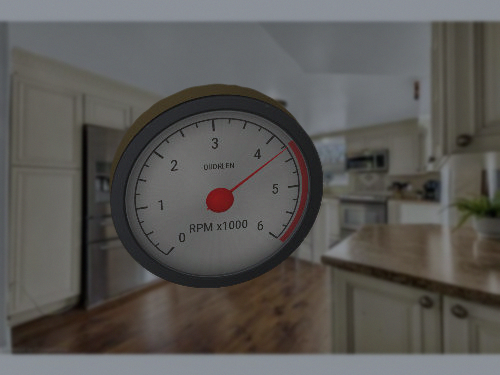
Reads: 4250rpm
